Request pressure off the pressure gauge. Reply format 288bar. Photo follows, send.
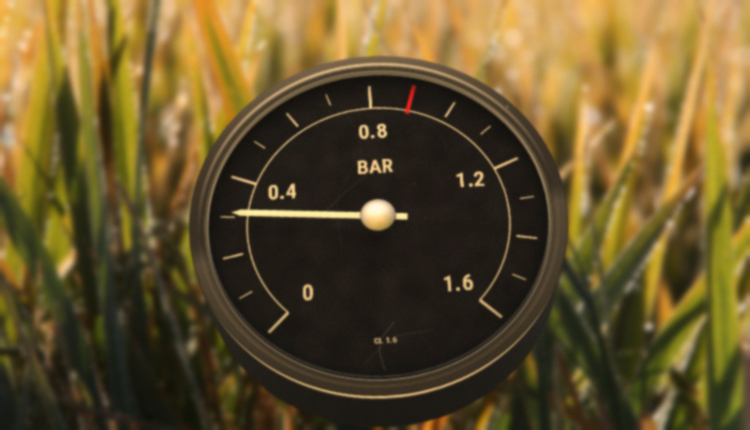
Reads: 0.3bar
